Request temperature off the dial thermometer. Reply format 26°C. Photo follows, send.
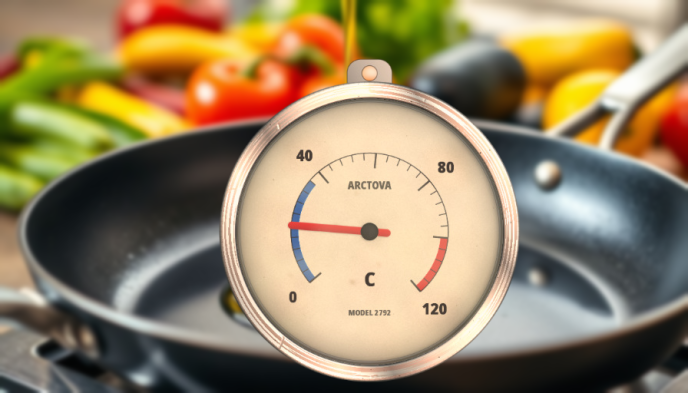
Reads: 20°C
